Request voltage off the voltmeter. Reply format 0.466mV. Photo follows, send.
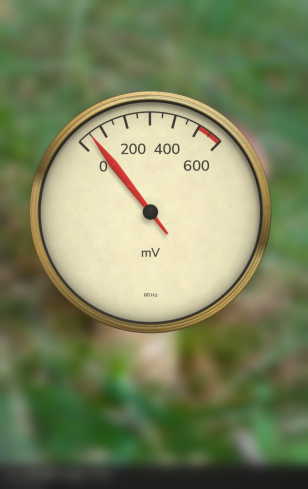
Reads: 50mV
